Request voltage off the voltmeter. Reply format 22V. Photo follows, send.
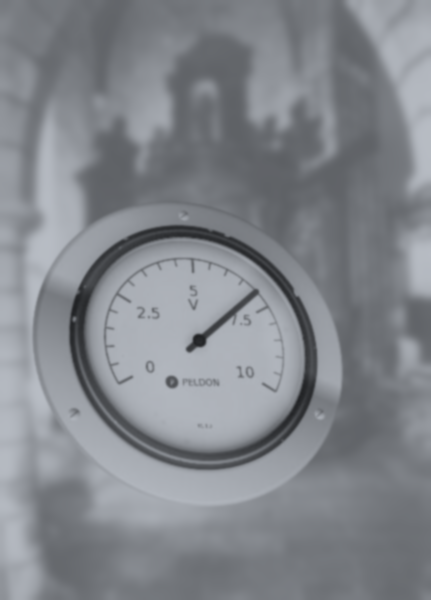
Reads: 7V
